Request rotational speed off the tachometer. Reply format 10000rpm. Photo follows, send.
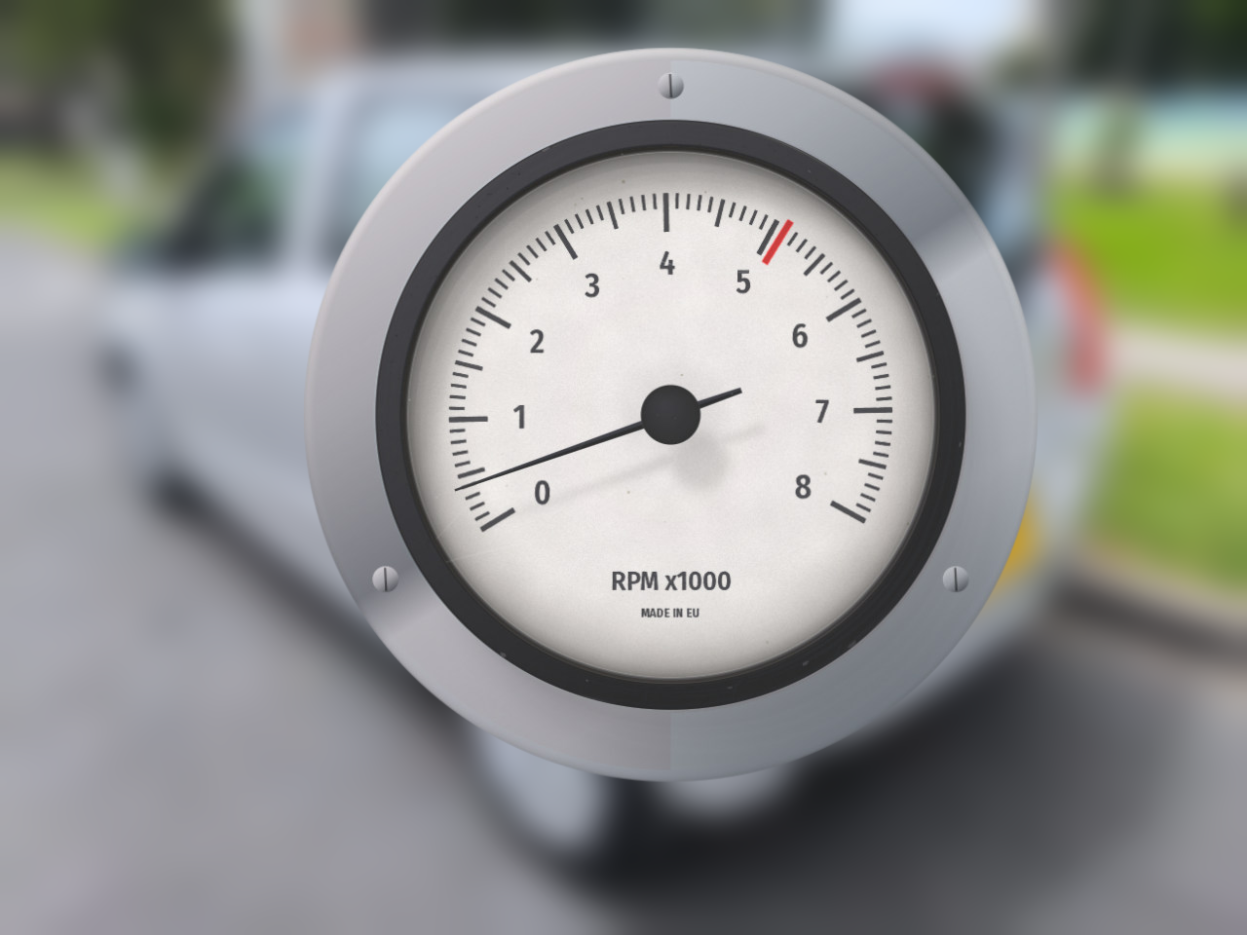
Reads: 400rpm
